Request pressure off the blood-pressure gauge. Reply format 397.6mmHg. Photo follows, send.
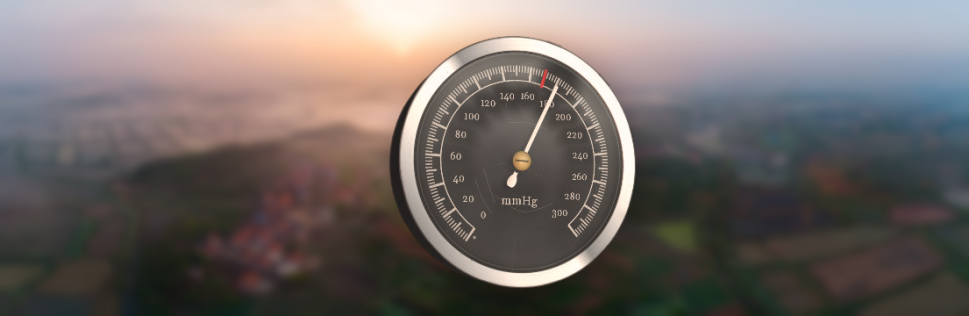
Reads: 180mmHg
